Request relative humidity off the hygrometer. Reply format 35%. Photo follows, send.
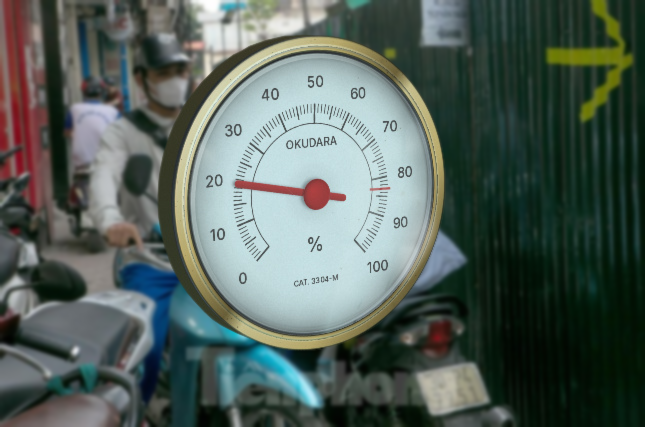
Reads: 20%
